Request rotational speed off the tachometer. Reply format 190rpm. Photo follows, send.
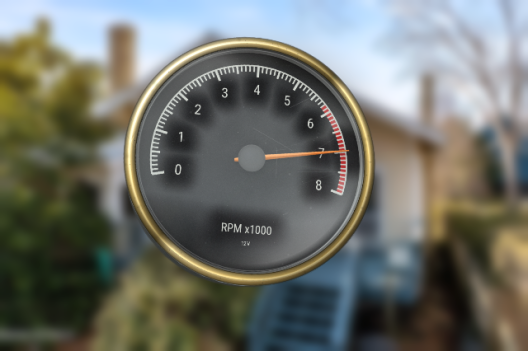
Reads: 7000rpm
